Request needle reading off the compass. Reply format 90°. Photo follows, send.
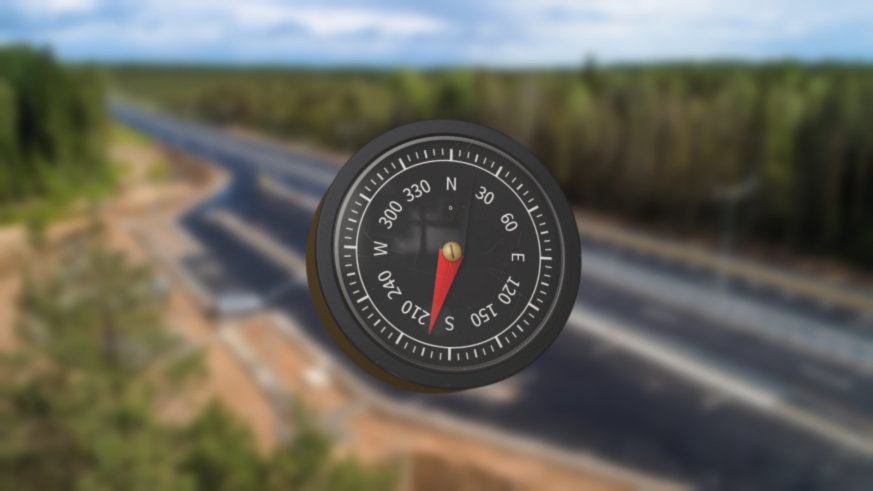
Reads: 195°
